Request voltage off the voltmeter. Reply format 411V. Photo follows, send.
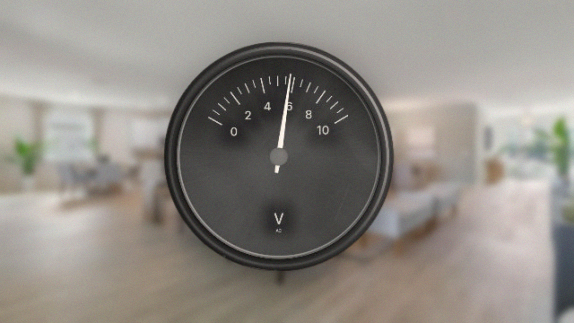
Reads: 5.75V
